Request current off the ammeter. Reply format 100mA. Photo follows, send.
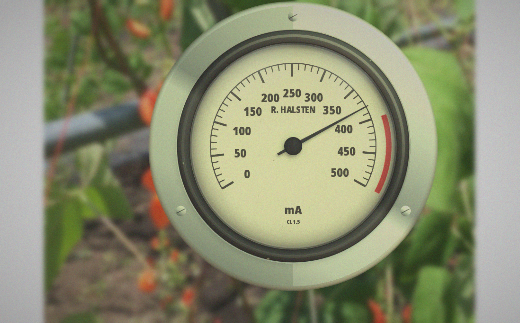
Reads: 380mA
